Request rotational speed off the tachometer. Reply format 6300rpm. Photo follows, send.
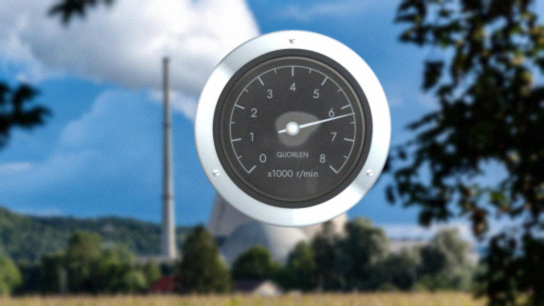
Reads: 6250rpm
